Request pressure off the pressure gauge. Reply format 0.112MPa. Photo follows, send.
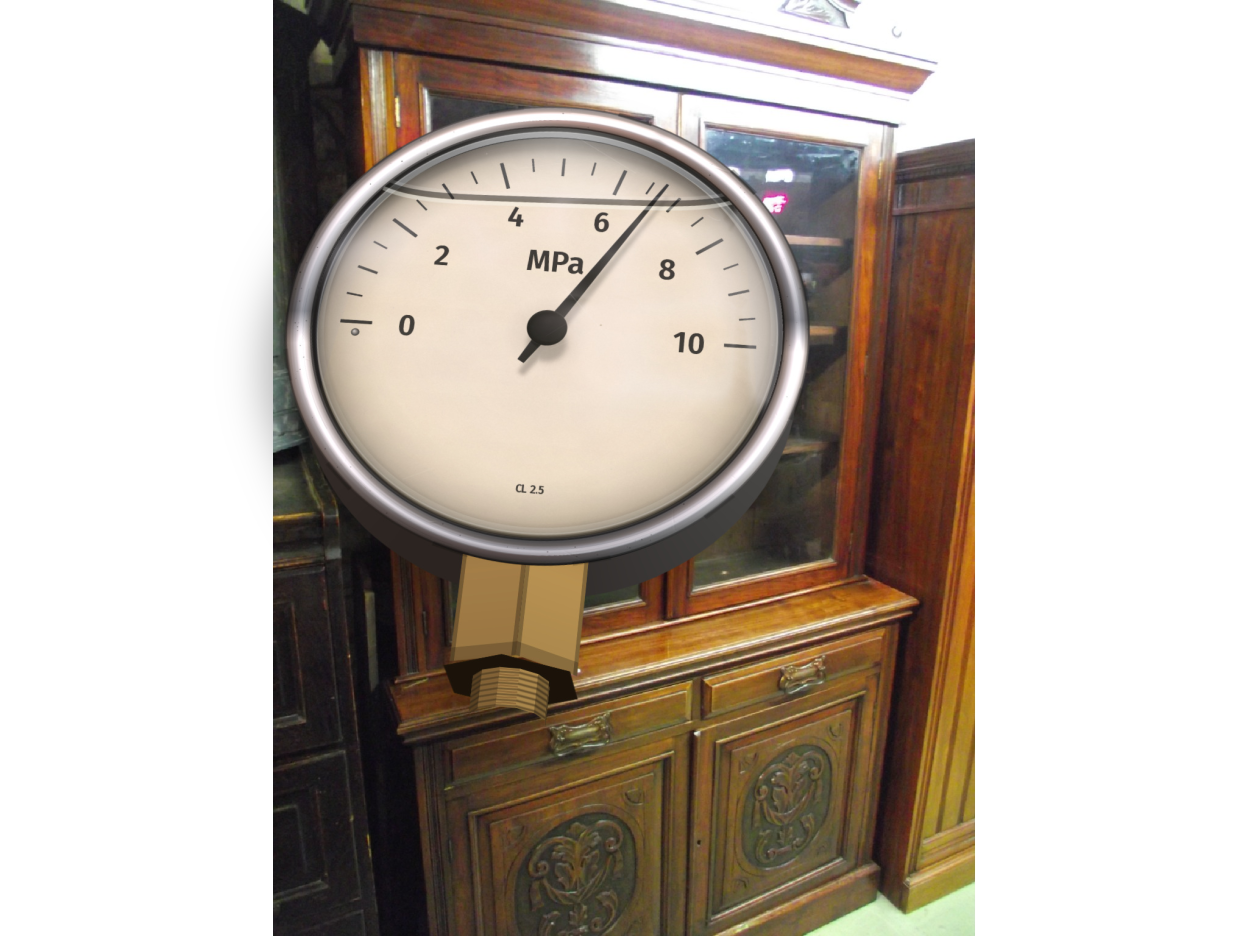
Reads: 6.75MPa
